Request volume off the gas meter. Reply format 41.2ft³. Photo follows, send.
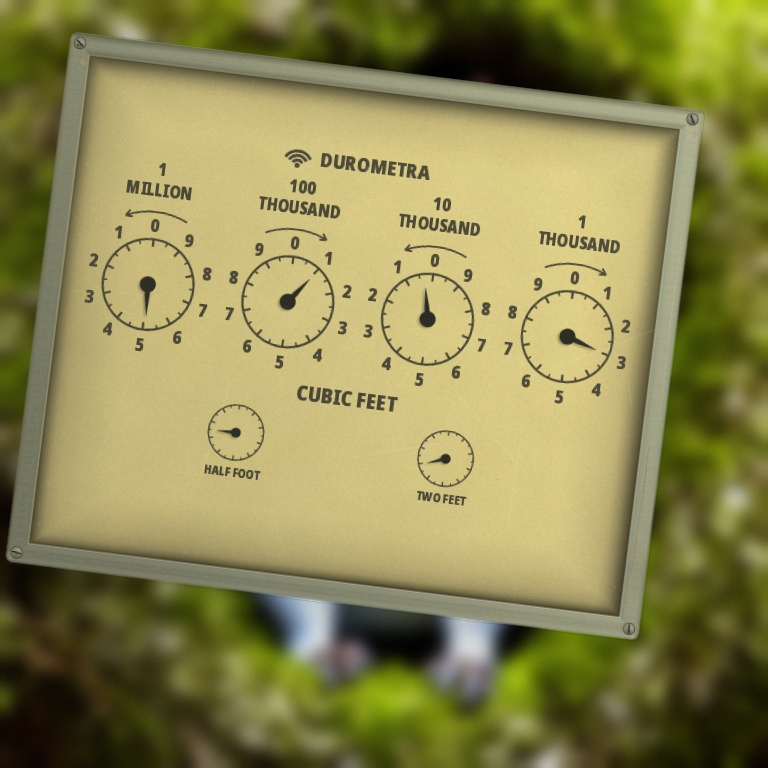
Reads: 510300ft³
